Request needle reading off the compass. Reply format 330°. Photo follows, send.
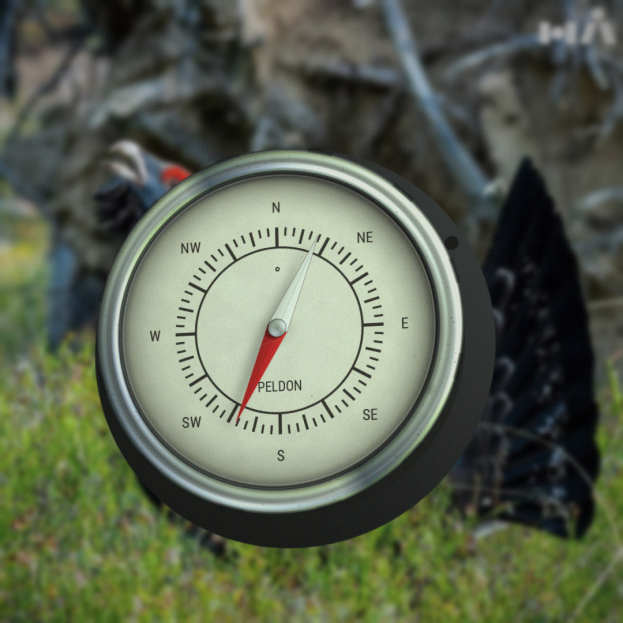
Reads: 205°
